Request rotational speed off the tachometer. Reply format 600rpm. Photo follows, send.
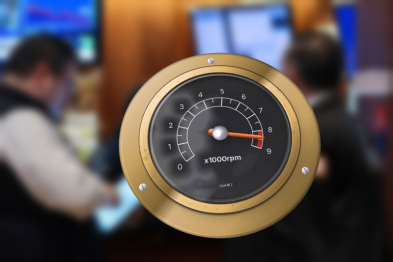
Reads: 8500rpm
